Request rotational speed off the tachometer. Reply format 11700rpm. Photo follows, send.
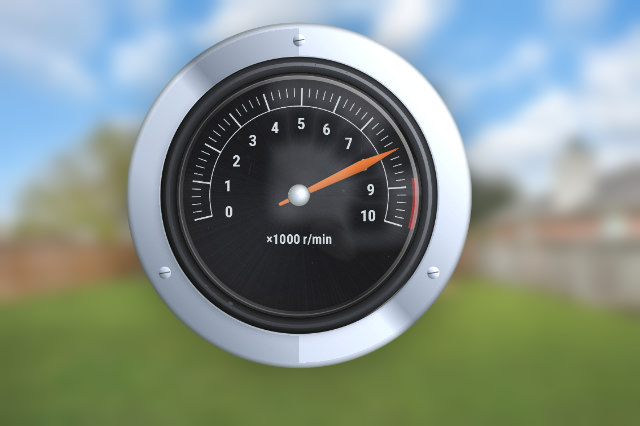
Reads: 8000rpm
